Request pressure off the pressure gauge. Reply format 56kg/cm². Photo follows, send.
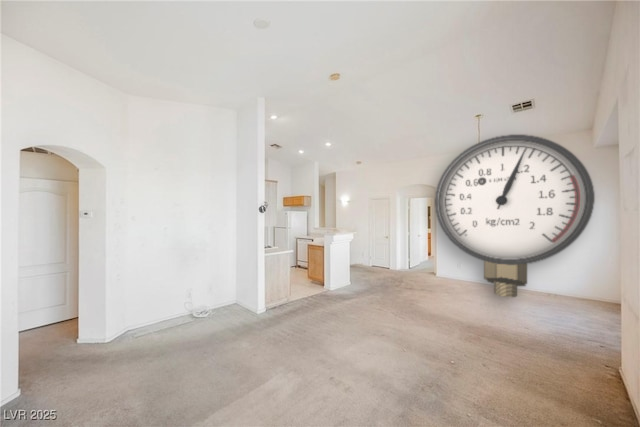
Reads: 1.15kg/cm²
